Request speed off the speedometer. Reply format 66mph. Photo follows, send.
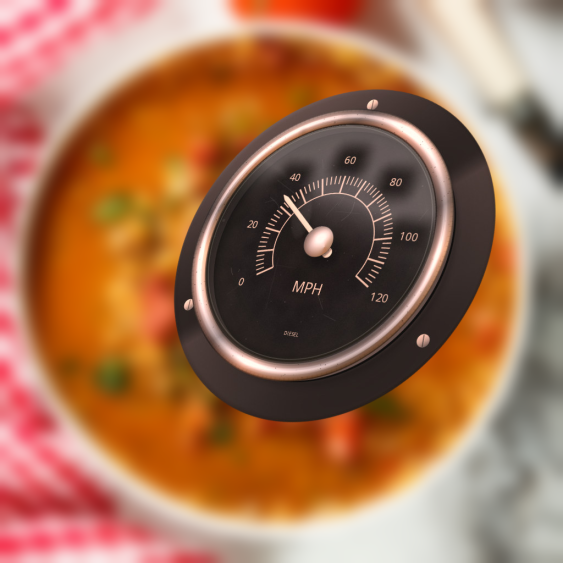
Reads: 34mph
